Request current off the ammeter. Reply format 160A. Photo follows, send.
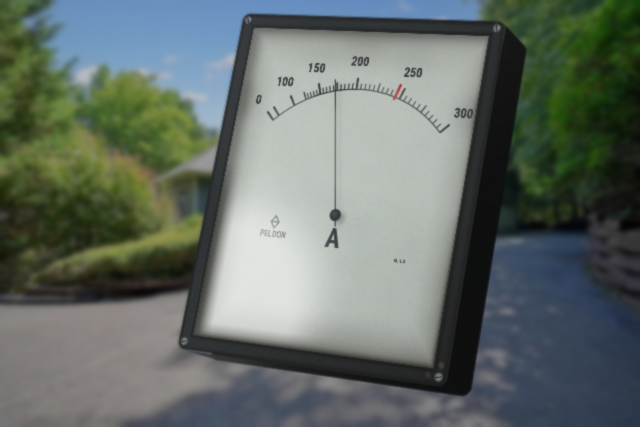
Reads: 175A
